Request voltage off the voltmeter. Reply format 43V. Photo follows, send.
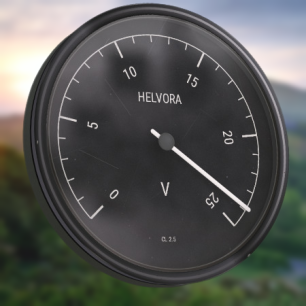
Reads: 24V
